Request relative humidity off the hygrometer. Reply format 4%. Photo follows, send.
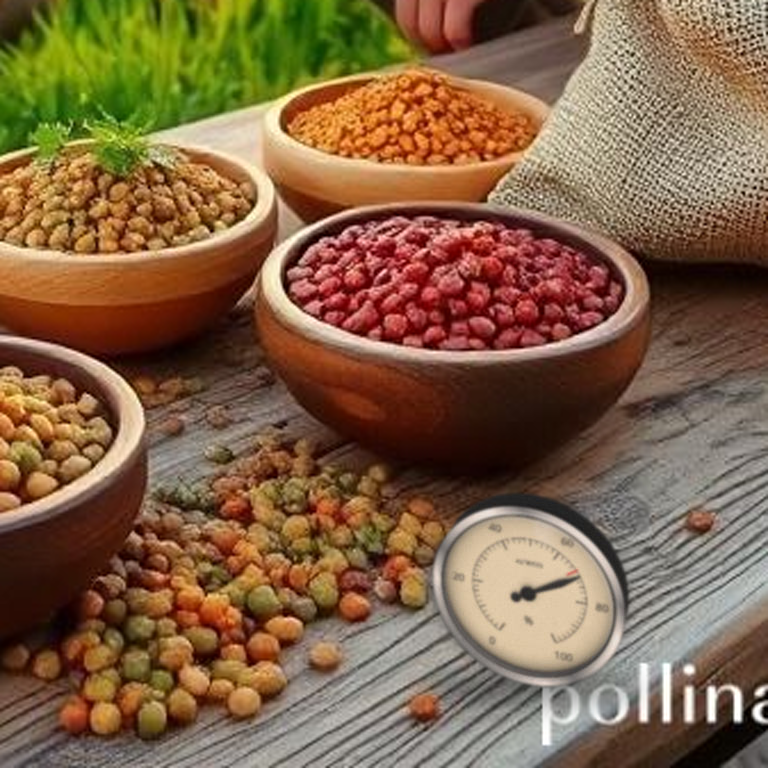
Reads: 70%
